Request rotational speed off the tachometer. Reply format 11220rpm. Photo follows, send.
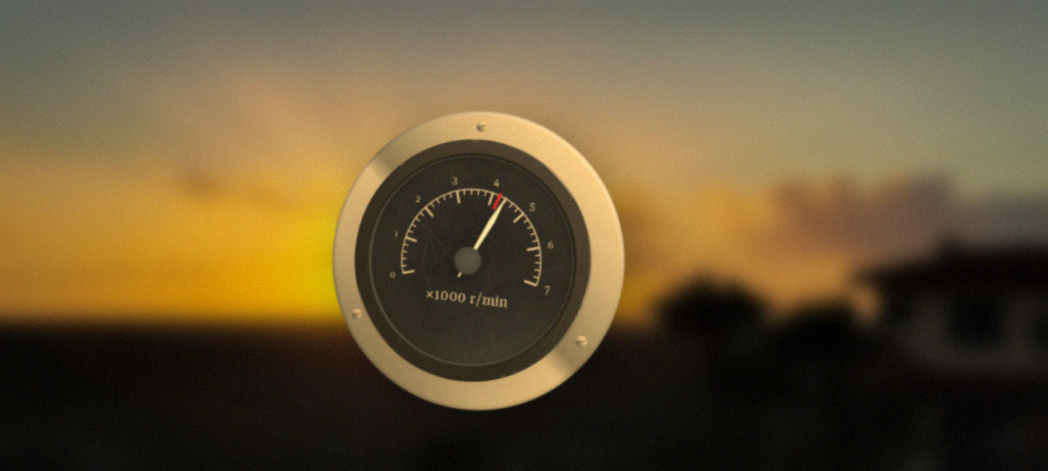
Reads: 4400rpm
